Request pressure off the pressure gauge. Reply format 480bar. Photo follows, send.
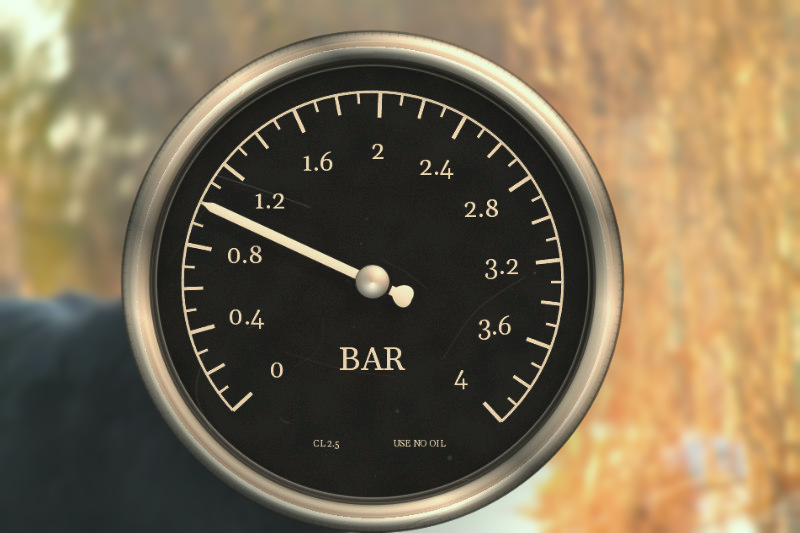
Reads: 1bar
